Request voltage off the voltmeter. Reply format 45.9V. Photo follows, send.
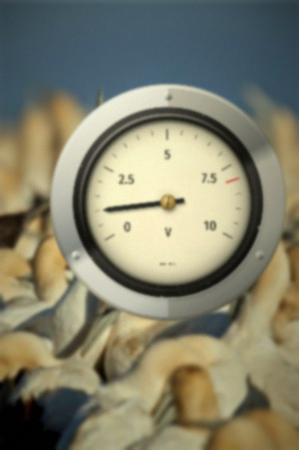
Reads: 1V
